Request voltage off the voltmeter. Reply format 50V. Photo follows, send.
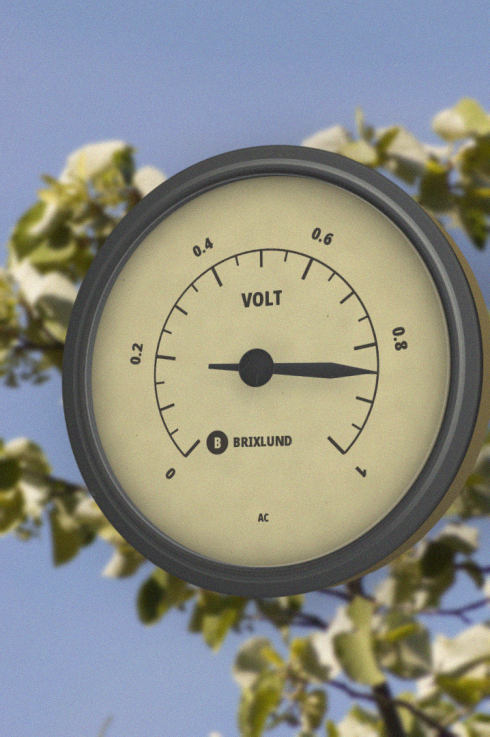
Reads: 0.85V
